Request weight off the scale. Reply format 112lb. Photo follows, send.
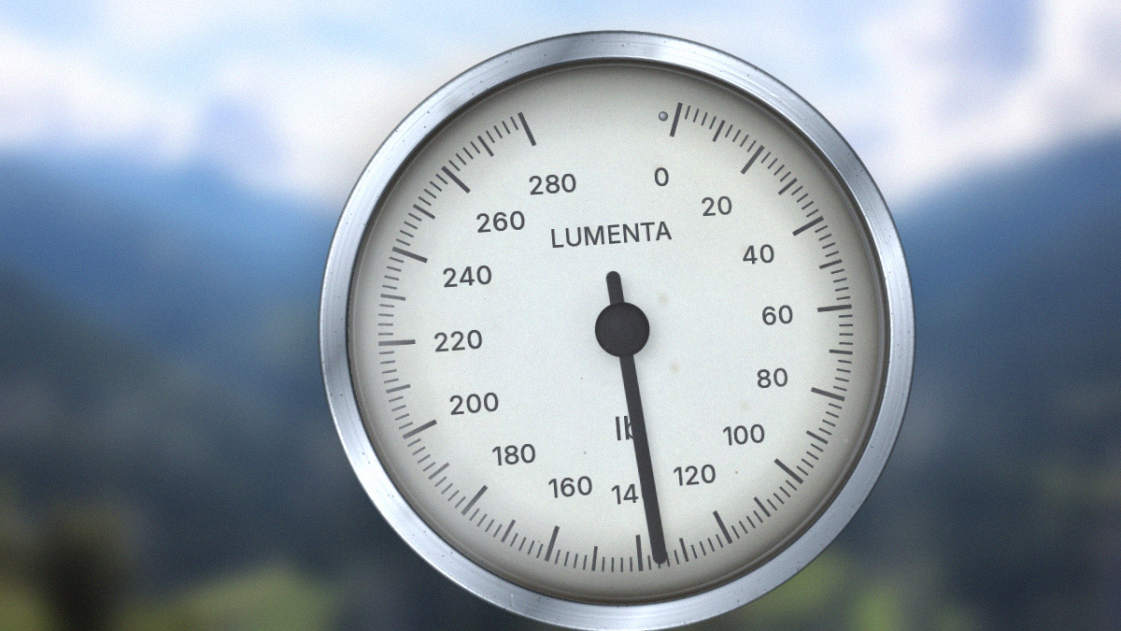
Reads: 136lb
